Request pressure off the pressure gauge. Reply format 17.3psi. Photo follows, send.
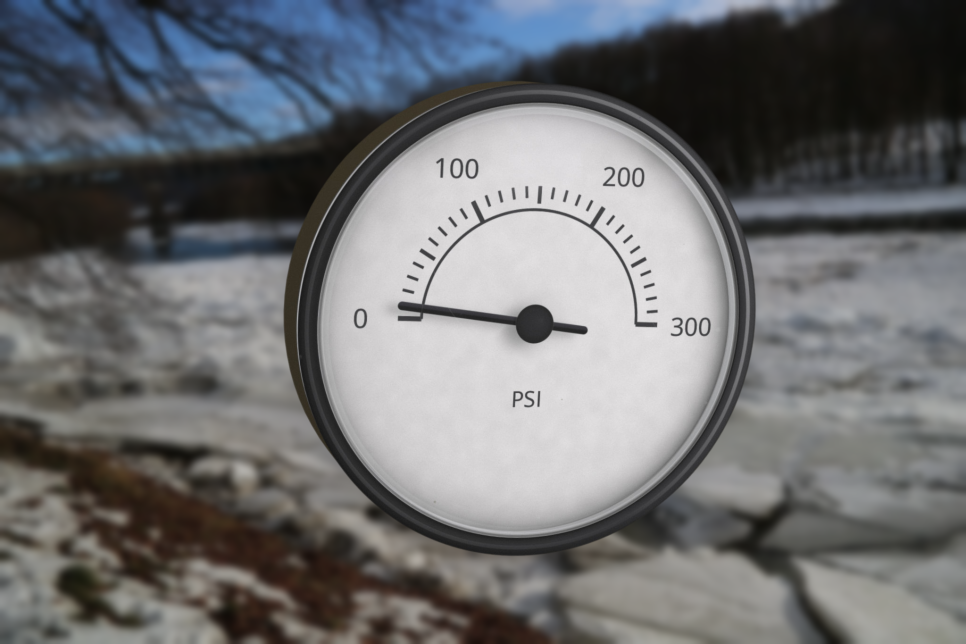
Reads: 10psi
